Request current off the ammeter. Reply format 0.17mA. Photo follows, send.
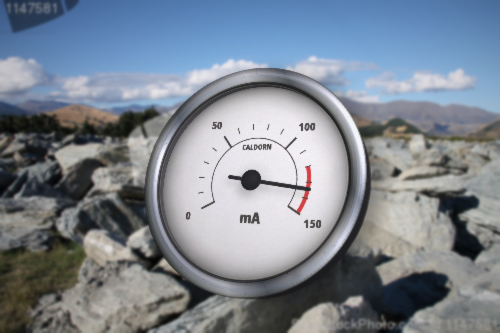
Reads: 135mA
